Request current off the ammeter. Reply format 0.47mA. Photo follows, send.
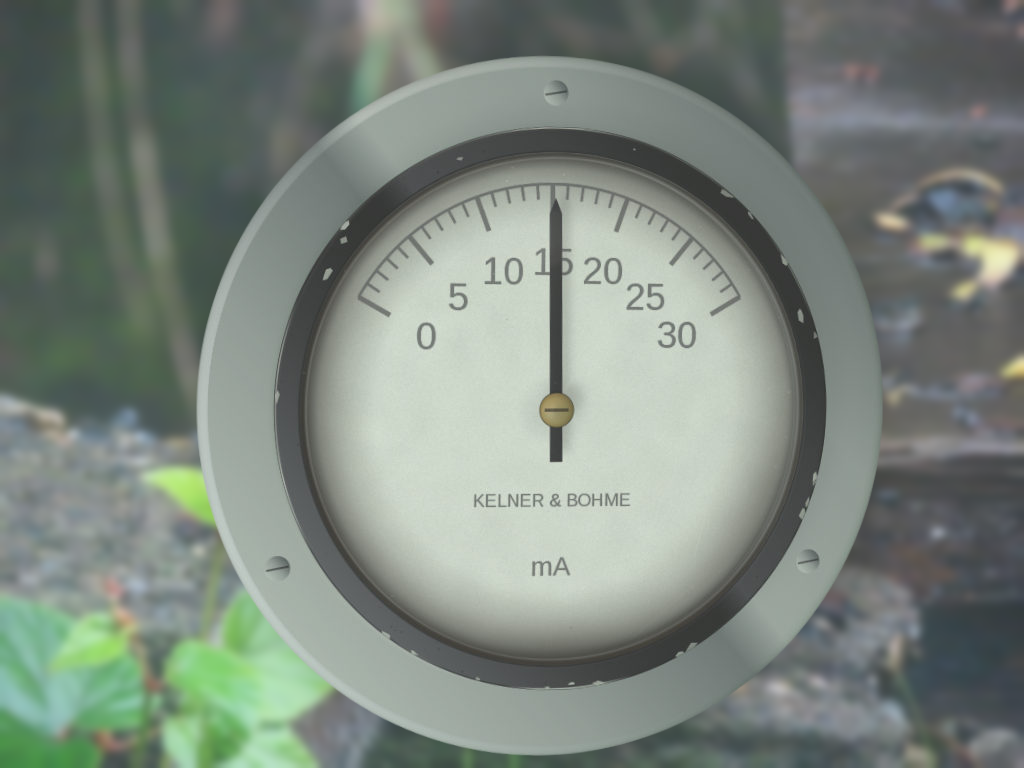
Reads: 15mA
